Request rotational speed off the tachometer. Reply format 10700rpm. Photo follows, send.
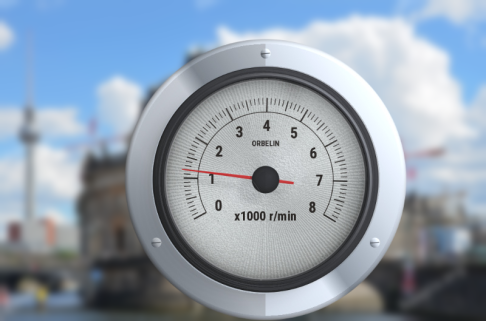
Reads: 1200rpm
